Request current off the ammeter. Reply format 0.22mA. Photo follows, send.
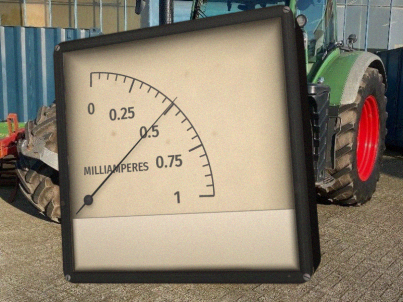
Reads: 0.5mA
